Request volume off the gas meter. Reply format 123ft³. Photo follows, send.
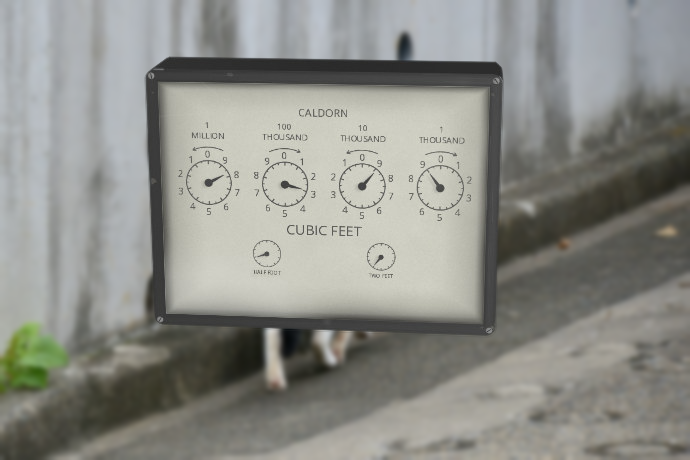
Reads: 828900ft³
